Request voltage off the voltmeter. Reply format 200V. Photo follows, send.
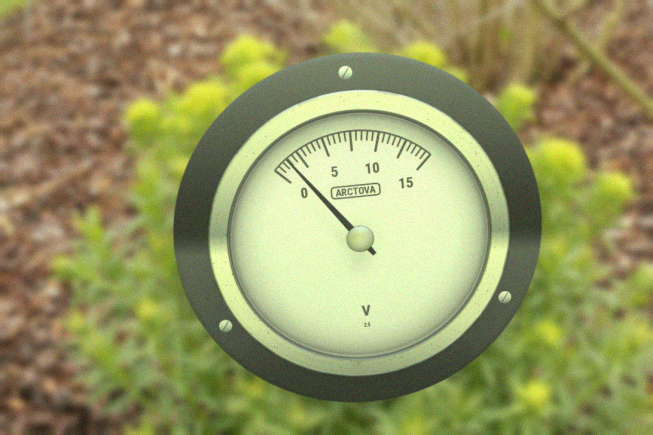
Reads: 1.5V
